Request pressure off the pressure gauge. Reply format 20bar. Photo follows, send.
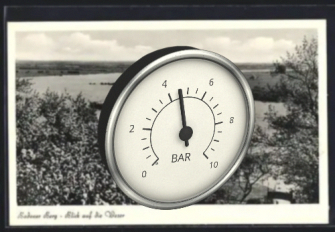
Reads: 4.5bar
